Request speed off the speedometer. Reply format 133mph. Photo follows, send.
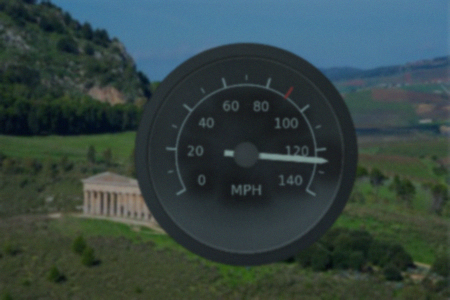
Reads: 125mph
